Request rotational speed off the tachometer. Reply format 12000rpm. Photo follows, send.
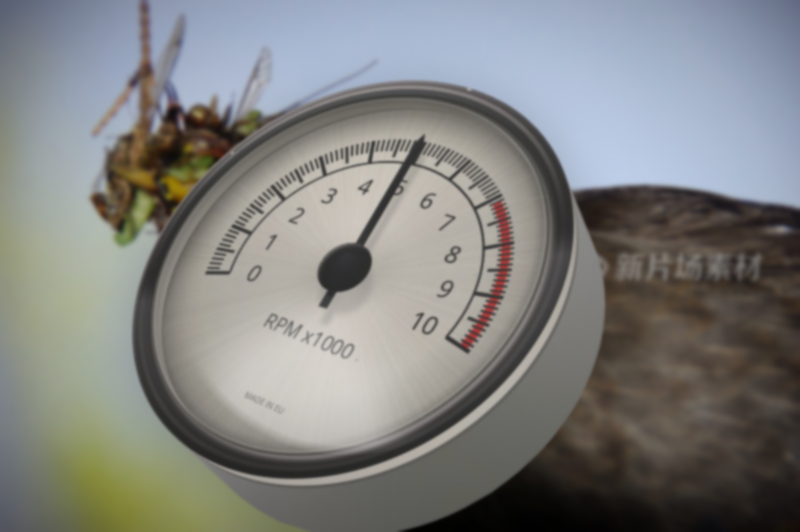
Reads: 5000rpm
